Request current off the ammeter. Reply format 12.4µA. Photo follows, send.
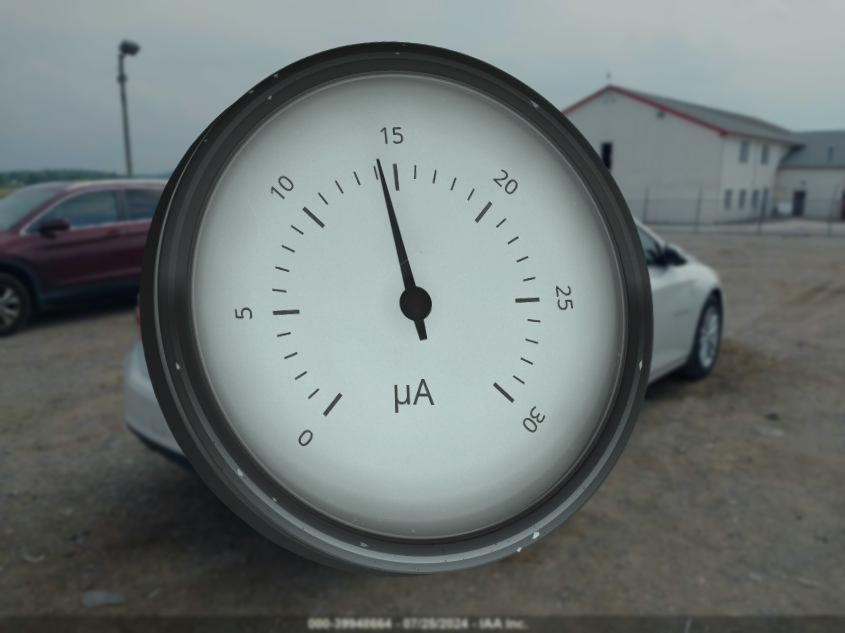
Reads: 14µA
